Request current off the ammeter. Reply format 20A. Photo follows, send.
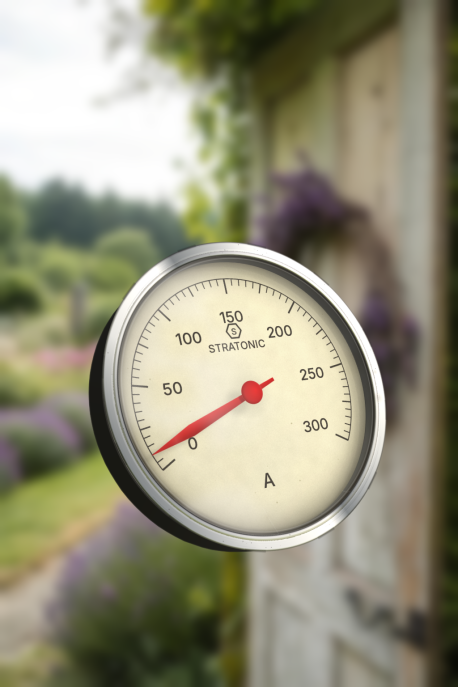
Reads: 10A
